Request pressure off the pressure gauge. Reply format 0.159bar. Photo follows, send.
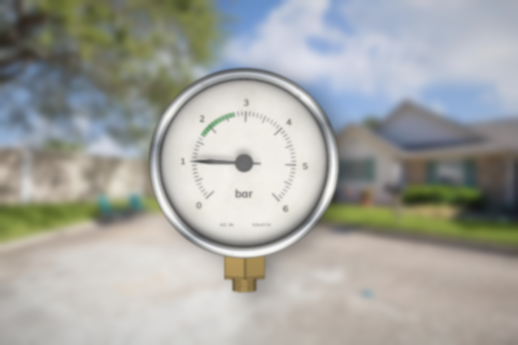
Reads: 1bar
